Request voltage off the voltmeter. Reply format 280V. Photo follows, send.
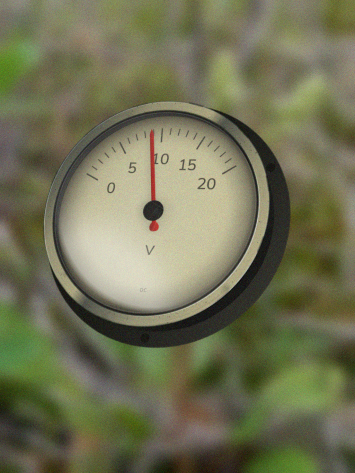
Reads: 9V
